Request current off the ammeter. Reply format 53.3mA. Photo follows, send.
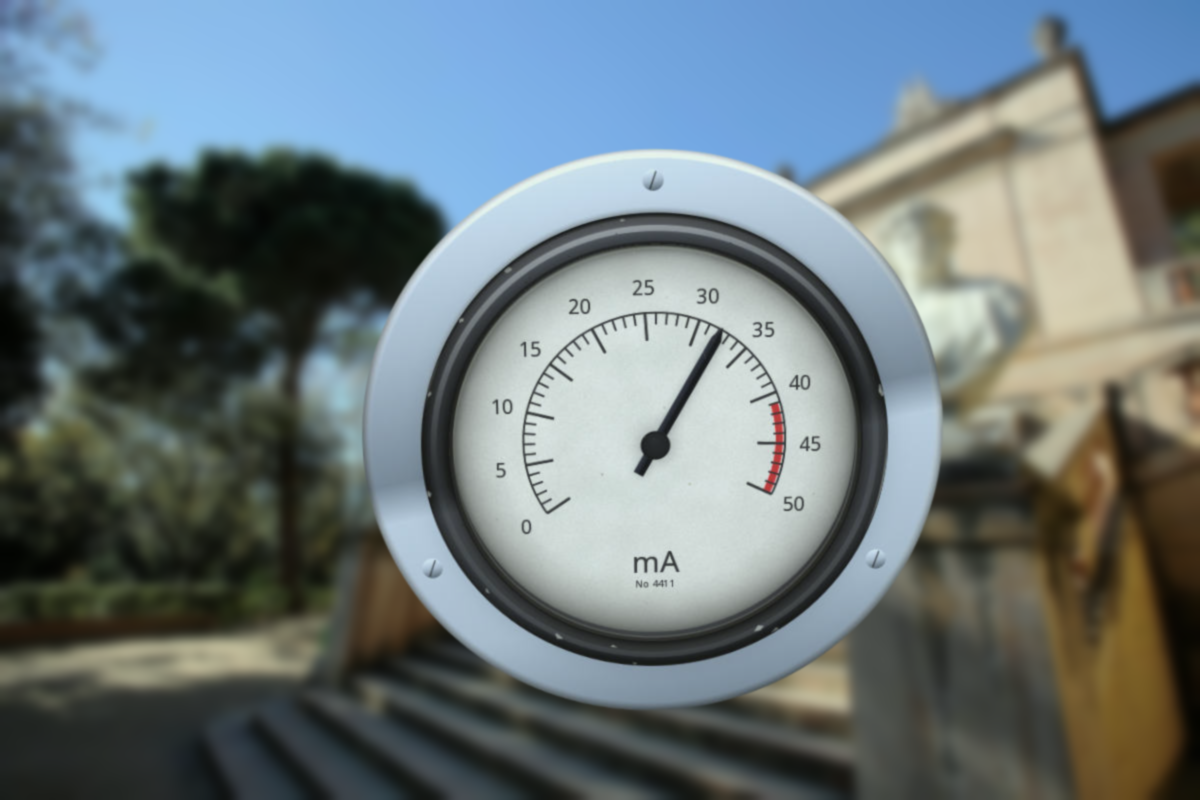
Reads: 32mA
